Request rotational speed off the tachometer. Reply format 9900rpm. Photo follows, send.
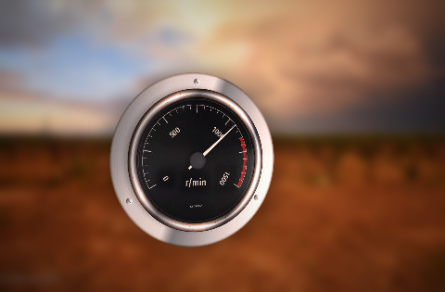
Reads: 1050rpm
